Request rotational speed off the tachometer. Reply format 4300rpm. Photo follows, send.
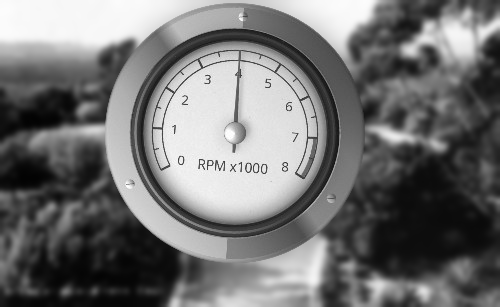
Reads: 4000rpm
